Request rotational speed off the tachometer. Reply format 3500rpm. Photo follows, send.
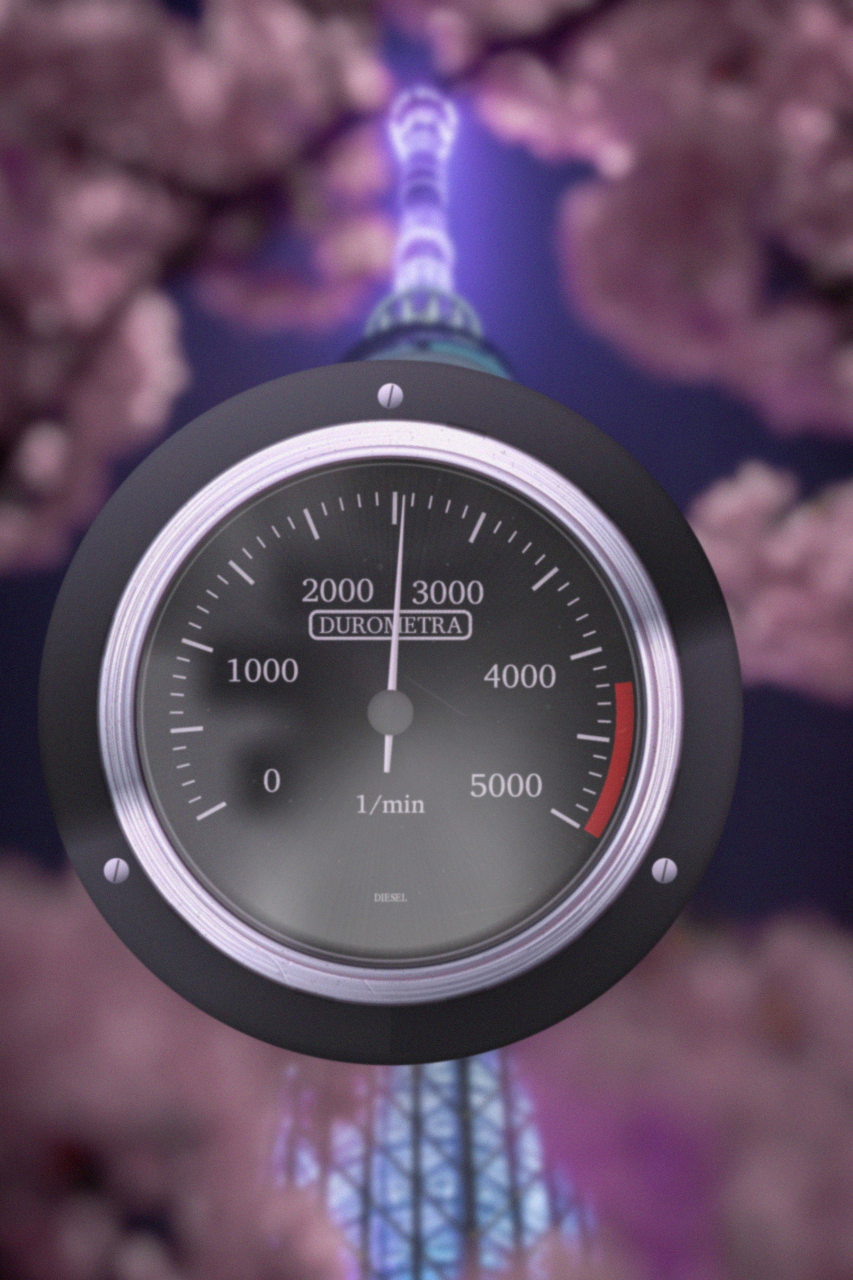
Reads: 2550rpm
